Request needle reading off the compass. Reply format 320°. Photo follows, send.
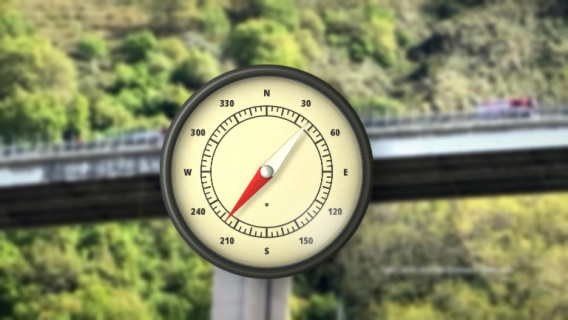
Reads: 220°
